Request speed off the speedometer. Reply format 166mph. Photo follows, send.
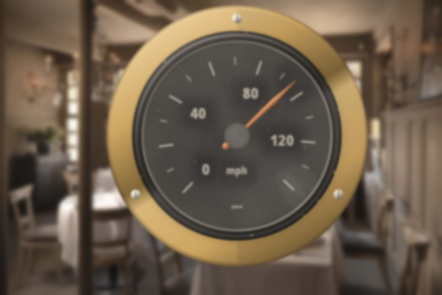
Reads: 95mph
